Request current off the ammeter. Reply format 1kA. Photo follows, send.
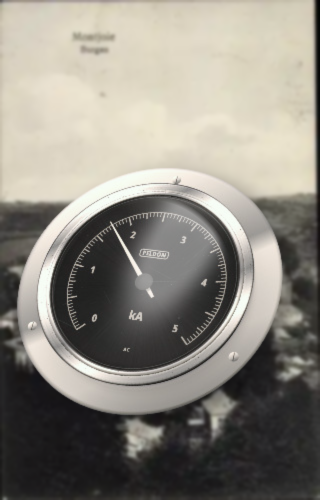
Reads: 1.75kA
